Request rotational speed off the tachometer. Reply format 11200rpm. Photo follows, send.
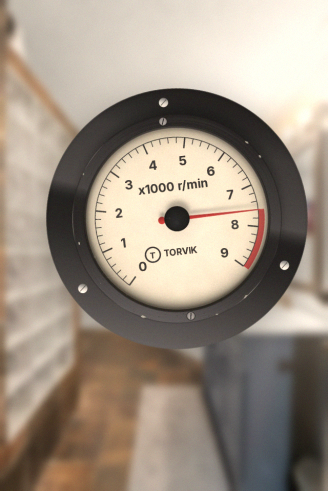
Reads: 7600rpm
